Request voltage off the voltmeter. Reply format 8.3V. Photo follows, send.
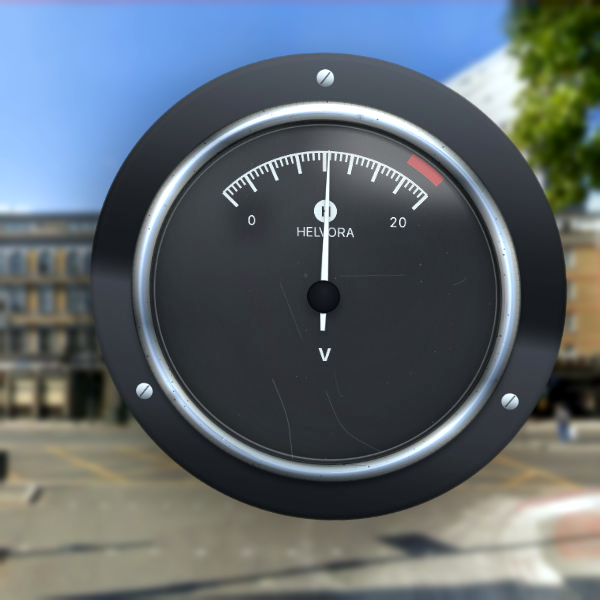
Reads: 10.5V
